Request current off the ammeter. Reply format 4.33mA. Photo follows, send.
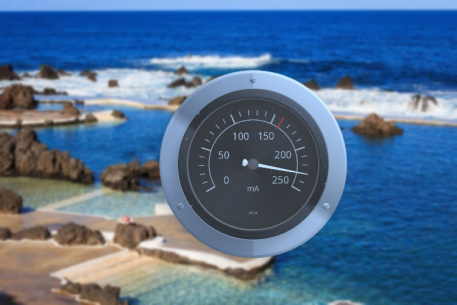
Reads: 230mA
